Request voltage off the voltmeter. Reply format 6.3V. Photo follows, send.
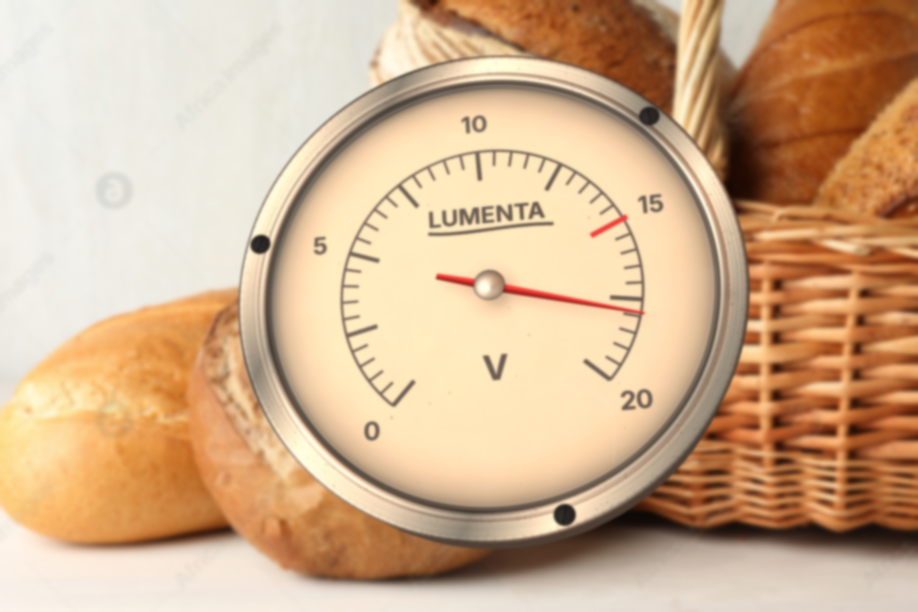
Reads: 18V
